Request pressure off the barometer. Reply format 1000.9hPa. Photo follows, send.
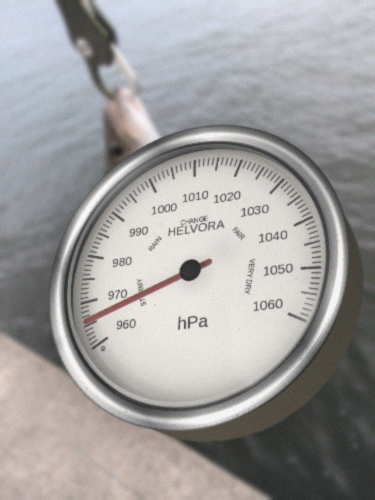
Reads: 965hPa
